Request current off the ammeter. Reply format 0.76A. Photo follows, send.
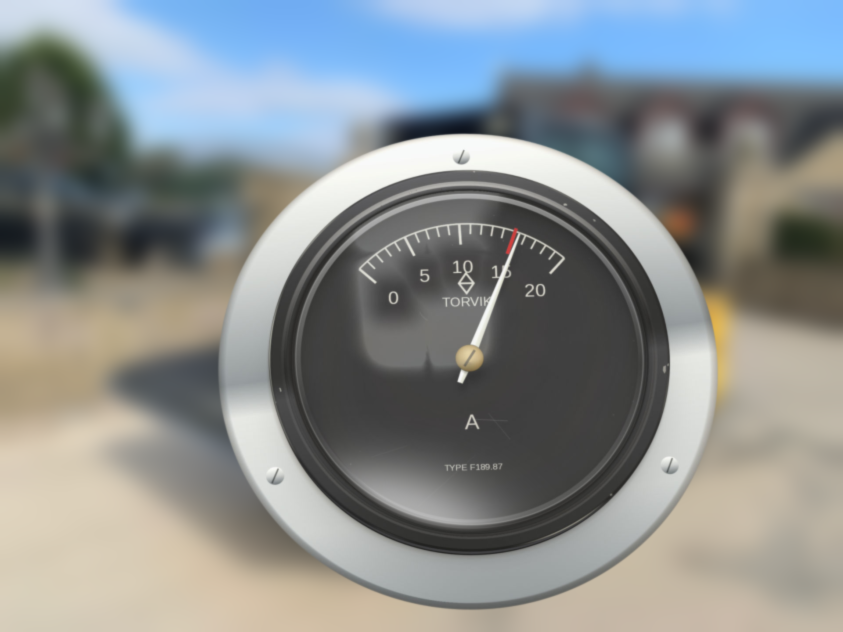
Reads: 15.5A
